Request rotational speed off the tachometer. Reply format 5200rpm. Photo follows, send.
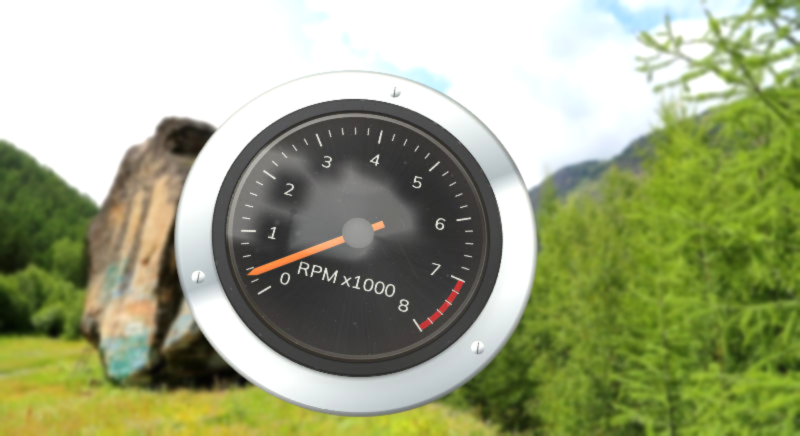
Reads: 300rpm
